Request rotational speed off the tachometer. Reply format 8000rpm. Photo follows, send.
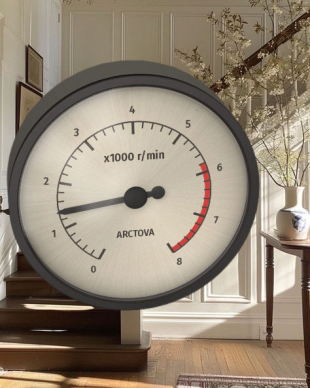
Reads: 1400rpm
